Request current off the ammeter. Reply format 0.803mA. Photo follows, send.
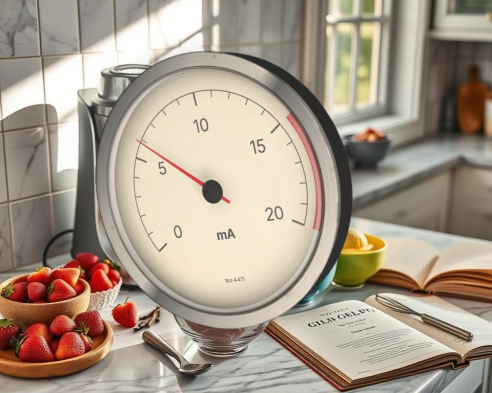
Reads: 6mA
